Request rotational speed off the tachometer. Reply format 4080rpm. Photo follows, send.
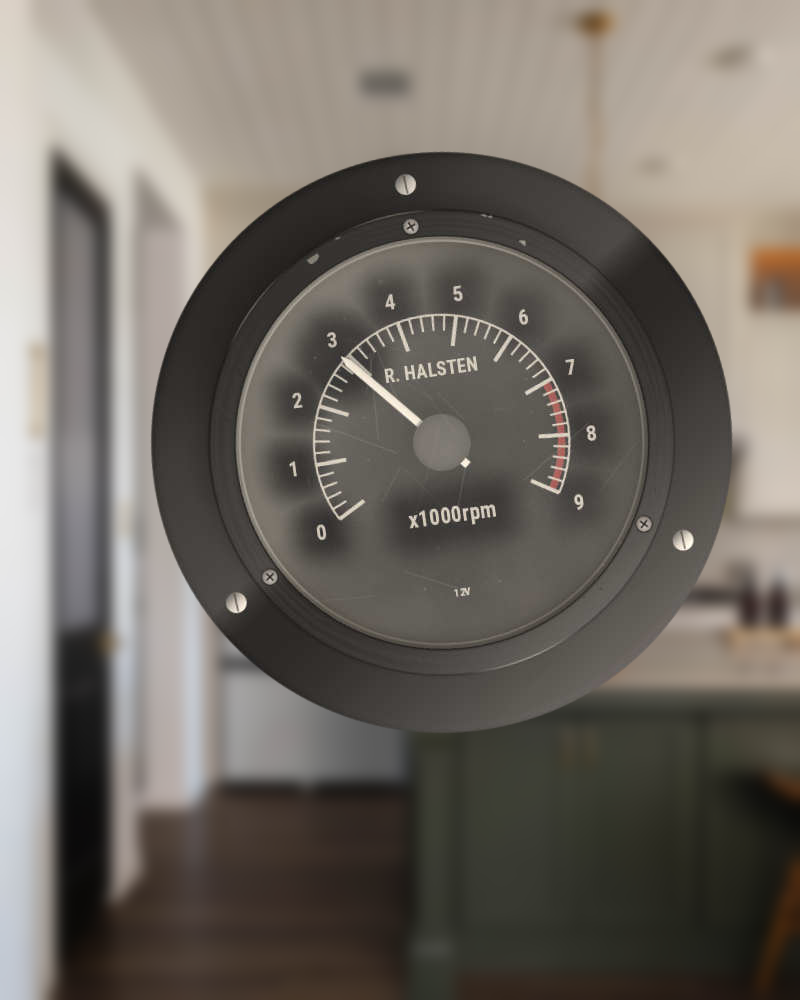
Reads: 2900rpm
